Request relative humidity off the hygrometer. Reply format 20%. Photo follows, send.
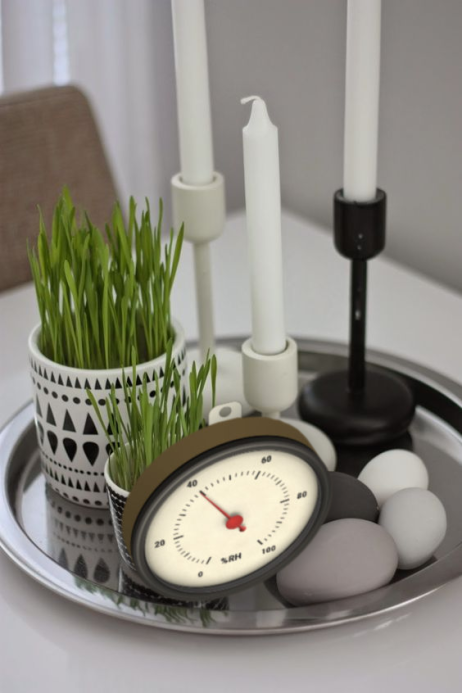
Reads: 40%
